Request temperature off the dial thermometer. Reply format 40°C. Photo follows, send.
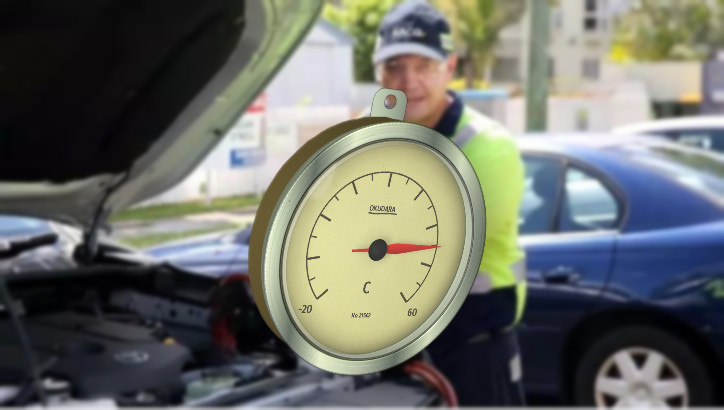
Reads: 45°C
